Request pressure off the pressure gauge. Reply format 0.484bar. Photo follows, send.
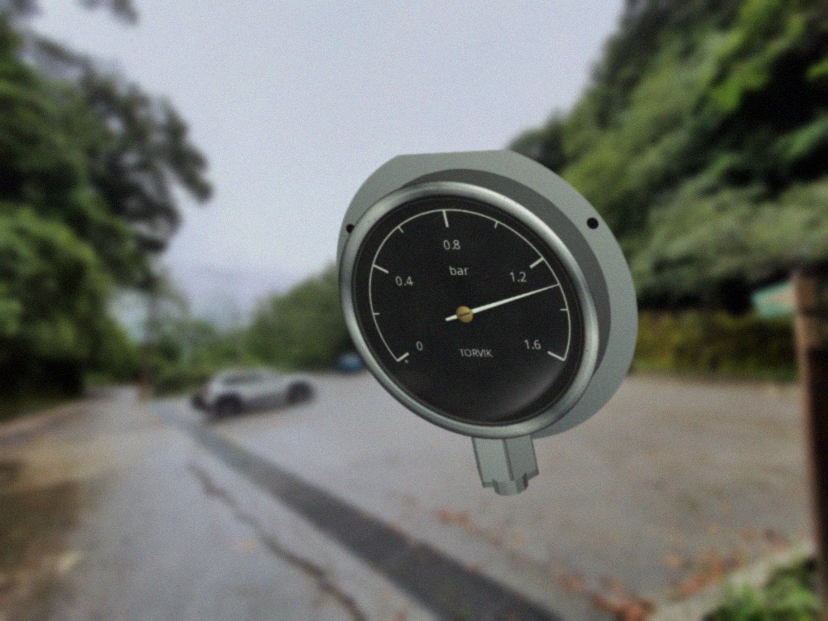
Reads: 1.3bar
